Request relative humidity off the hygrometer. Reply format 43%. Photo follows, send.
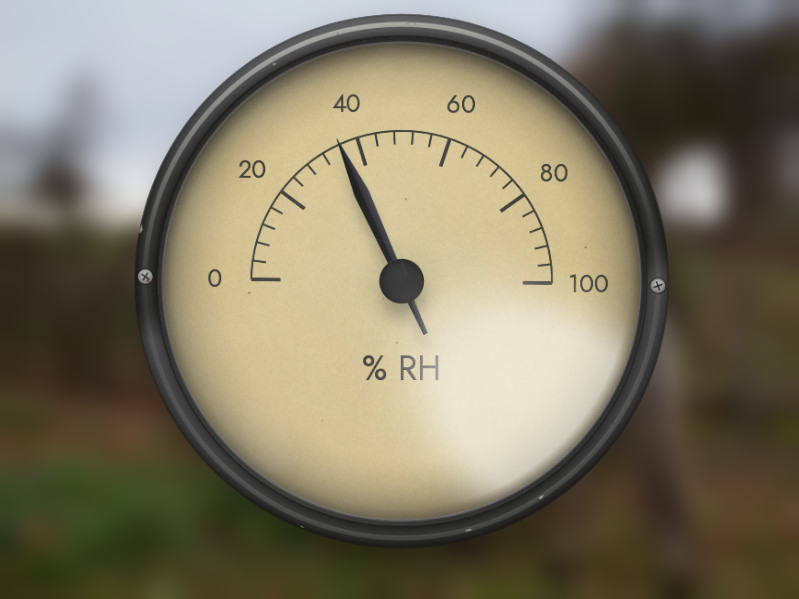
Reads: 36%
